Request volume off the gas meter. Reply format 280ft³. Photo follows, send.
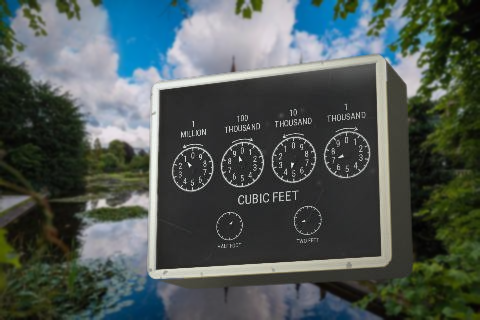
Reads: 94700ft³
